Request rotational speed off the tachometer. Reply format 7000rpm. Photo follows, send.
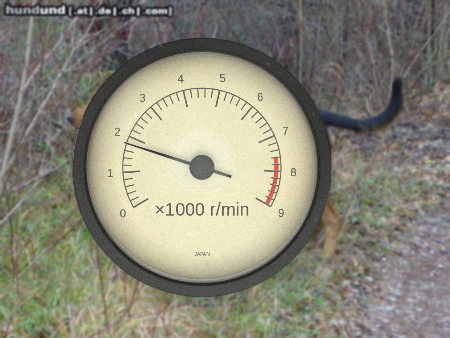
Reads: 1800rpm
